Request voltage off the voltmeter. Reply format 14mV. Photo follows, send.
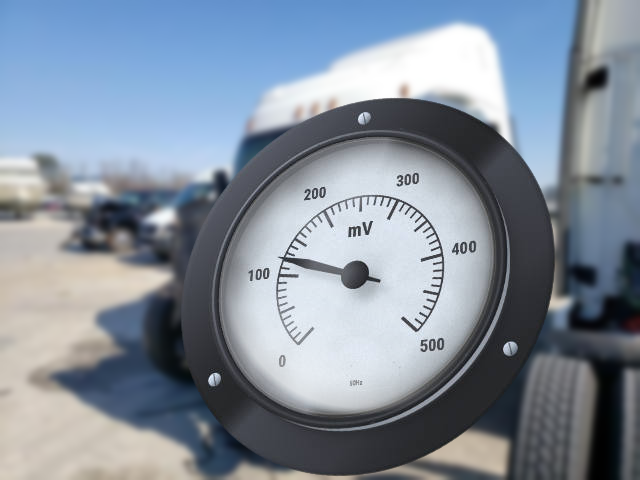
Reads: 120mV
